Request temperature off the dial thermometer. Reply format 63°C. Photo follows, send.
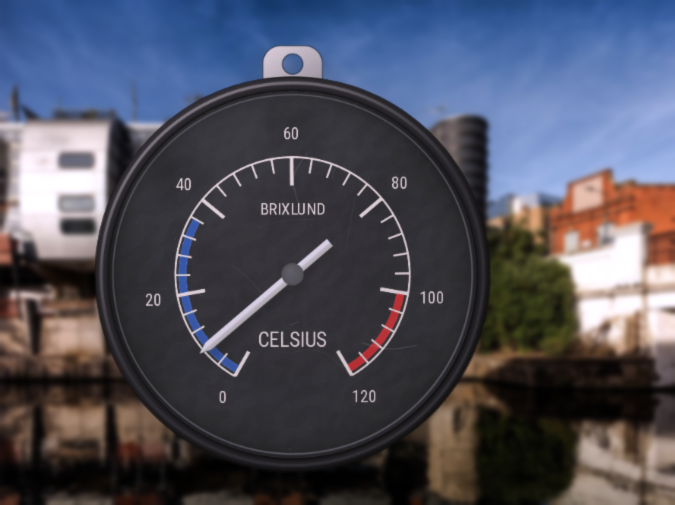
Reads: 8°C
